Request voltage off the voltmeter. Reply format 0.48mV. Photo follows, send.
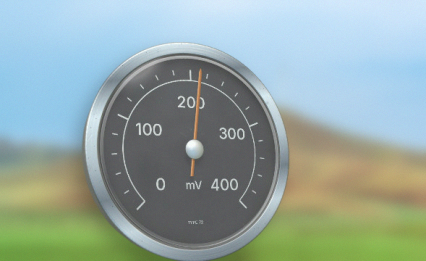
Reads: 210mV
